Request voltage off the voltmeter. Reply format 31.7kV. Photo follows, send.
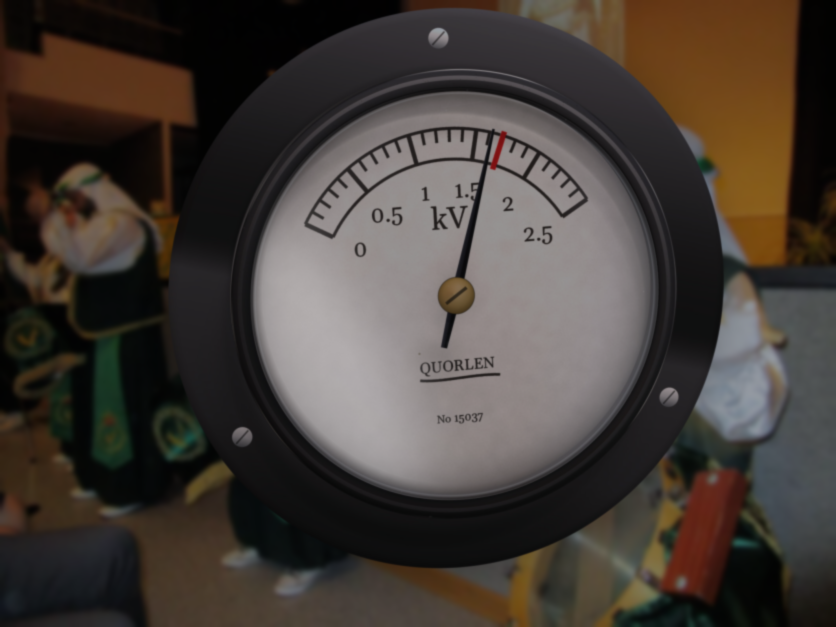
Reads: 1.6kV
